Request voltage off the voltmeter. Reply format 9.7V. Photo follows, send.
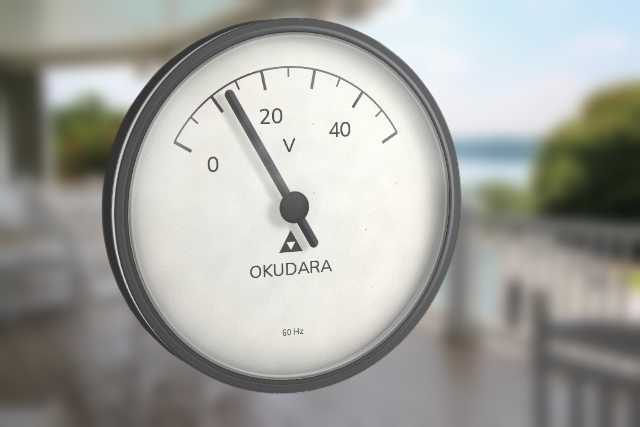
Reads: 12.5V
